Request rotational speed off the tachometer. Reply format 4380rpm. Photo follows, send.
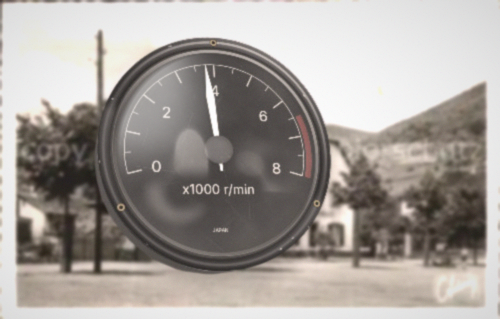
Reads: 3750rpm
